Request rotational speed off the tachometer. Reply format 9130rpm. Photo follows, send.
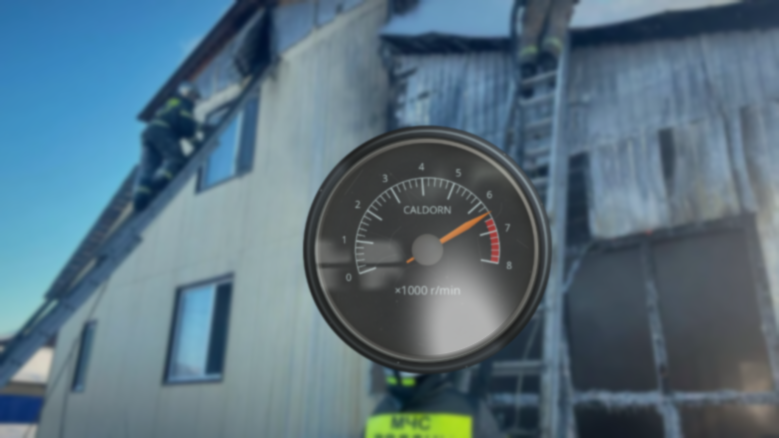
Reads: 6400rpm
